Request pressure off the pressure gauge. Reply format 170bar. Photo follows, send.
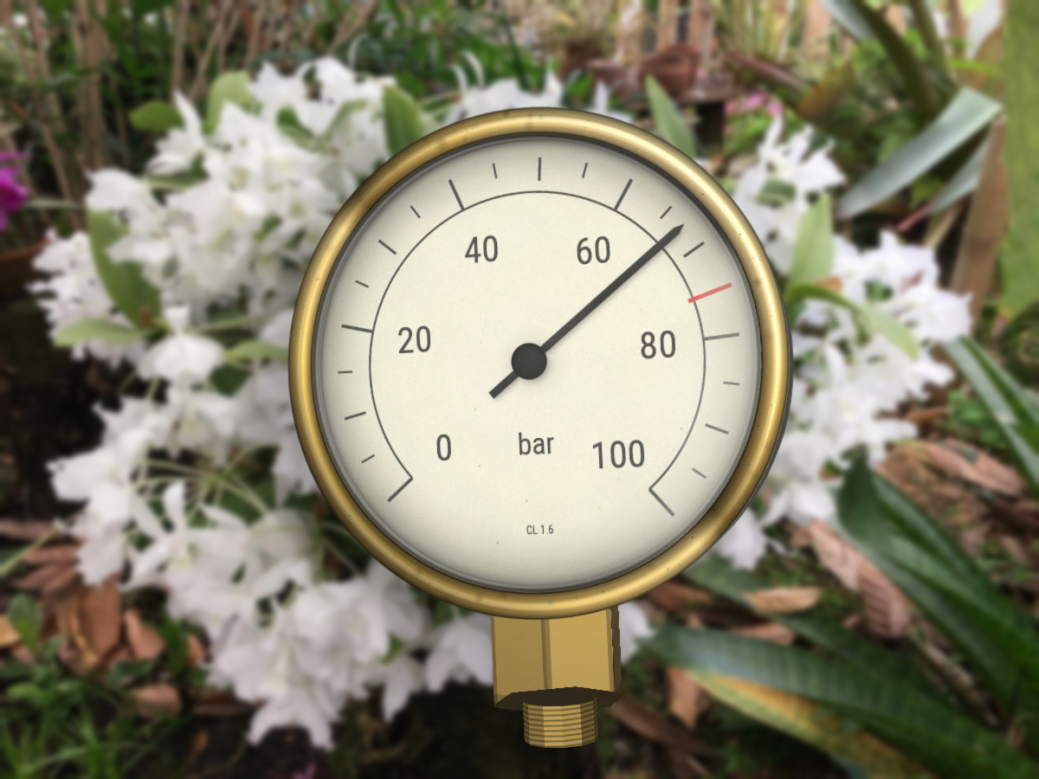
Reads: 67.5bar
